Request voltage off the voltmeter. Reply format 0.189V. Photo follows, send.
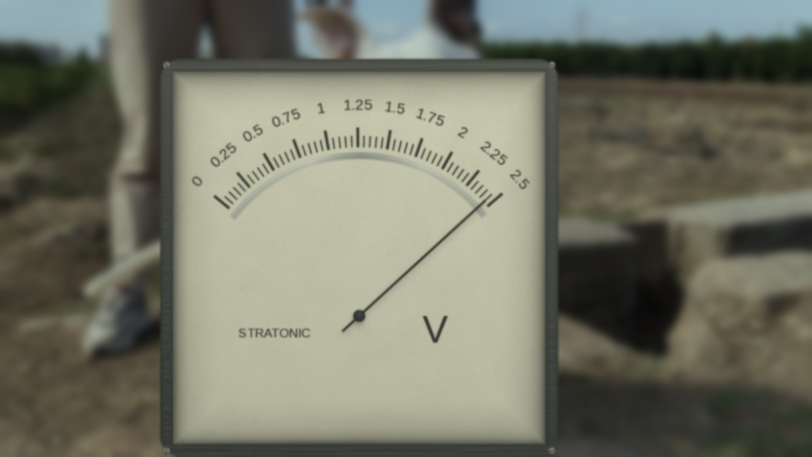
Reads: 2.45V
